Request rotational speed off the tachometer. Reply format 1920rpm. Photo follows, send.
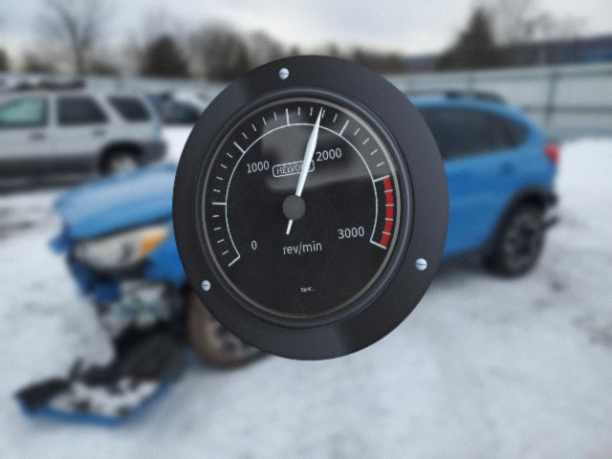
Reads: 1800rpm
